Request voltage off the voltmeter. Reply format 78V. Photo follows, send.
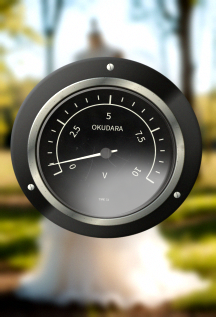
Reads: 0.5V
